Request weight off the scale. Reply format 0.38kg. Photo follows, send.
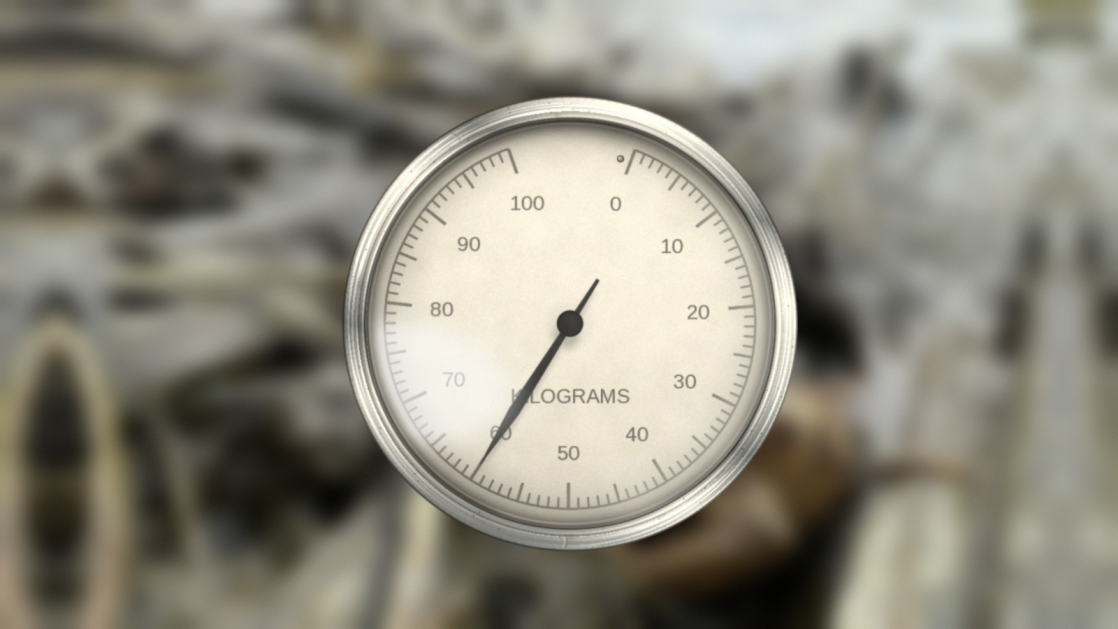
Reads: 60kg
